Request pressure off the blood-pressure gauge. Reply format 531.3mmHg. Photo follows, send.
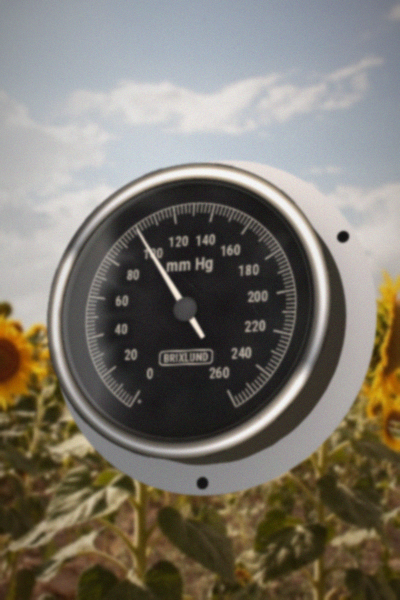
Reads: 100mmHg
